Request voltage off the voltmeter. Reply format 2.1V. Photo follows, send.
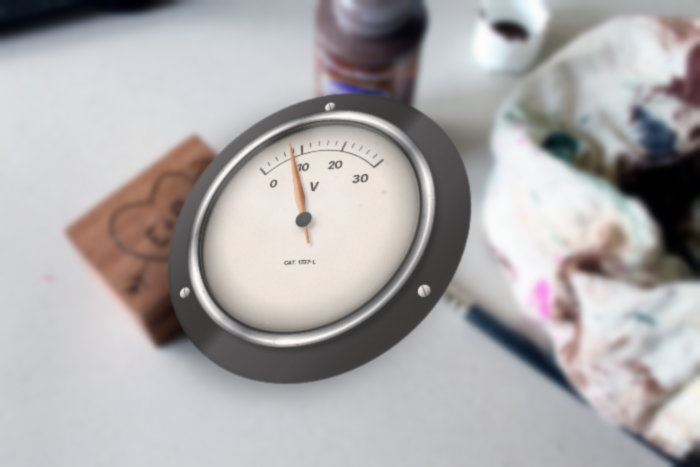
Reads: 8V
